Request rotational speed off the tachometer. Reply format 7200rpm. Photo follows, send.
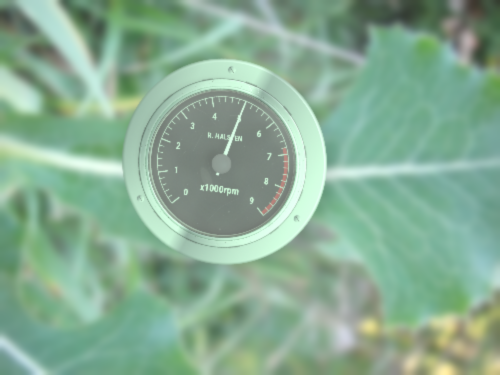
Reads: 5000rpm
